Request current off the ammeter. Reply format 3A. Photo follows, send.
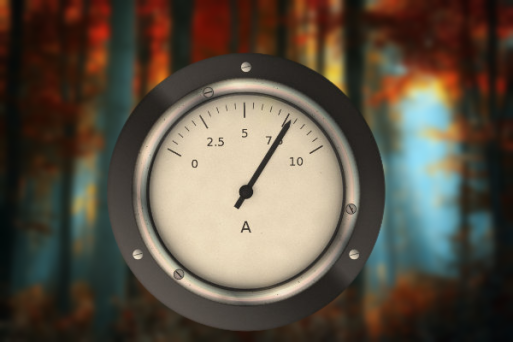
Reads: 7.75A
